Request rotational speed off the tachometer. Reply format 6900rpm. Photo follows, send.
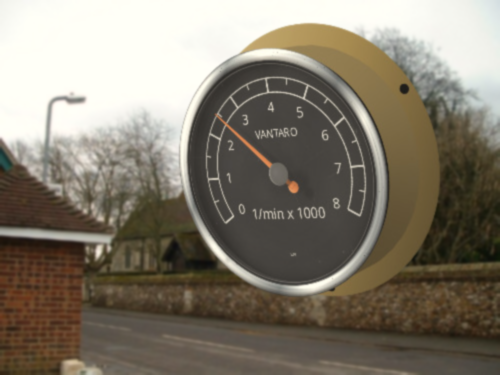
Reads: 2500rpm
